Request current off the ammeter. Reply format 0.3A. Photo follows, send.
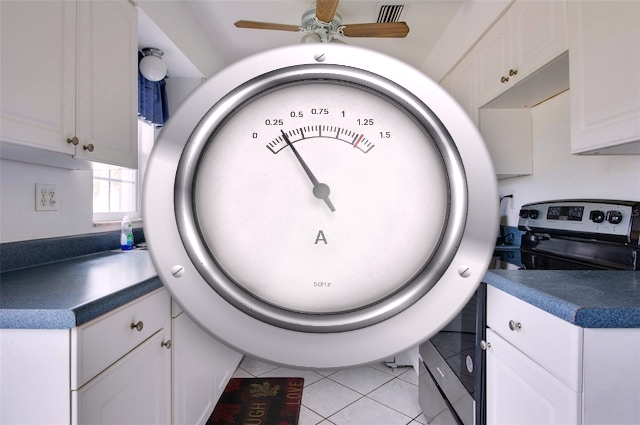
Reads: 0.25A
